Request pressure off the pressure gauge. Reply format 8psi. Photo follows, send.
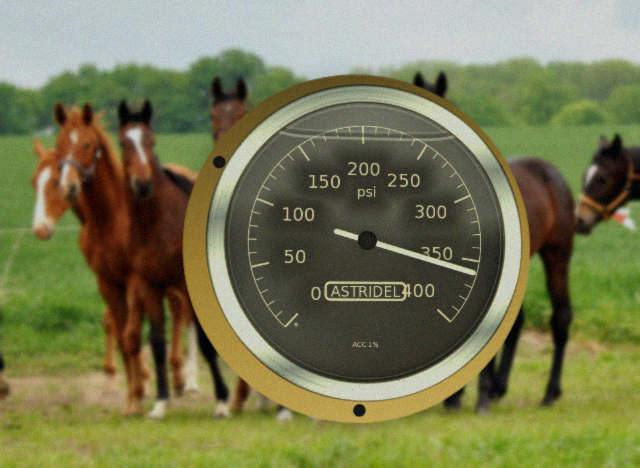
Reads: 360psi
